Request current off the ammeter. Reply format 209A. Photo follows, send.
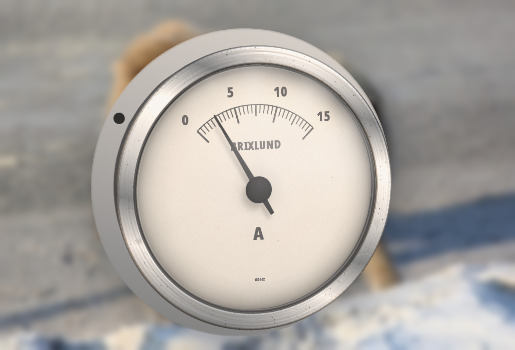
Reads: 2.5A
